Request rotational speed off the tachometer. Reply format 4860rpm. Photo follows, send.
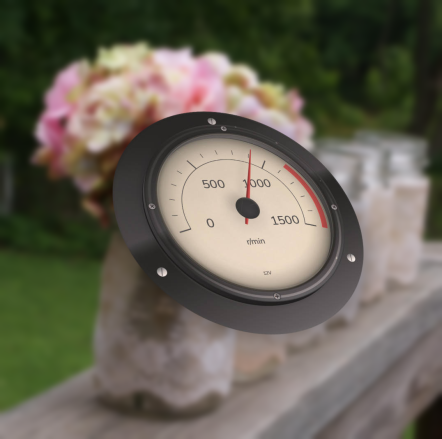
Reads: 900rpm
